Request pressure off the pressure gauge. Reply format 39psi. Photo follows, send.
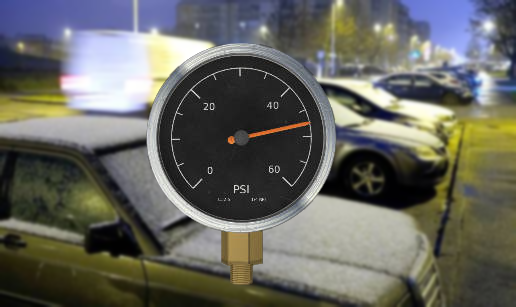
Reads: 47.5psi
